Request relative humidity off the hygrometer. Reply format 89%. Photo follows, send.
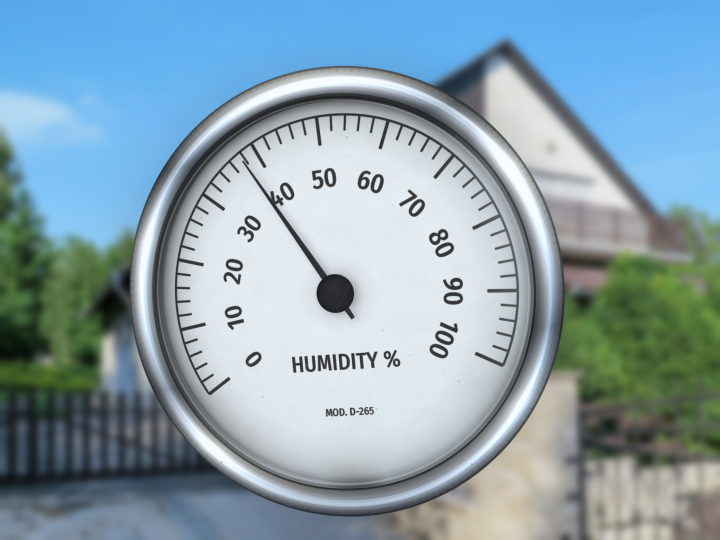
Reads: 38%
